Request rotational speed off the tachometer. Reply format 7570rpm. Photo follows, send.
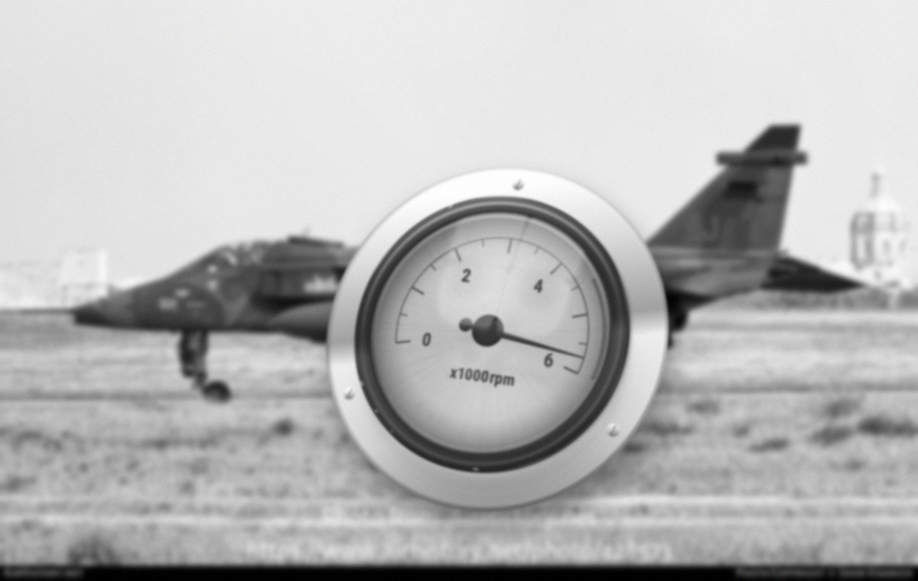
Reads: 5750rpm
